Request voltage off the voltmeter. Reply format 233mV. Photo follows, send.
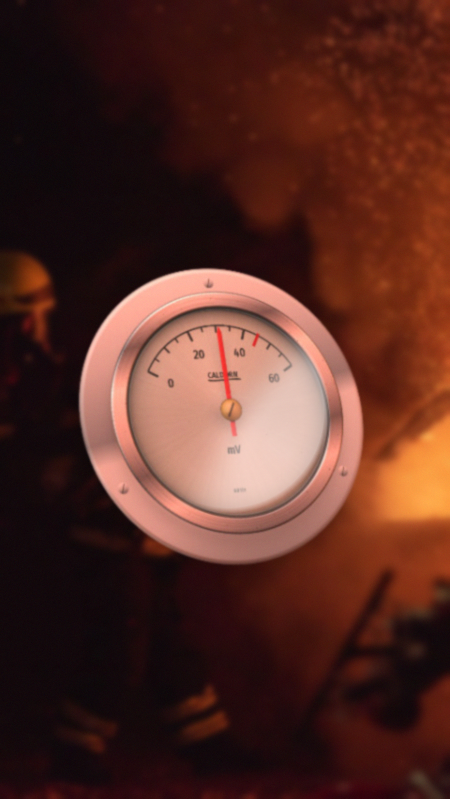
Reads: 30mV
